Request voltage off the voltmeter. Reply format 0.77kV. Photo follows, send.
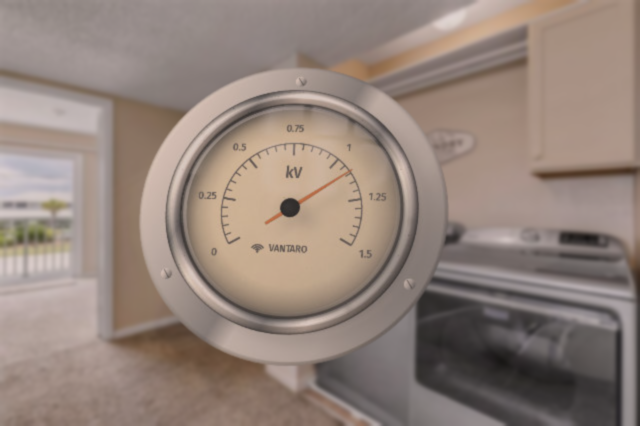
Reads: 1.1kV
